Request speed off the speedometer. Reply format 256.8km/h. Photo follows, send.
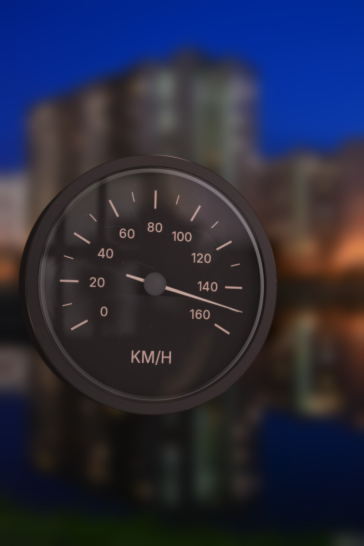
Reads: 150km/h
